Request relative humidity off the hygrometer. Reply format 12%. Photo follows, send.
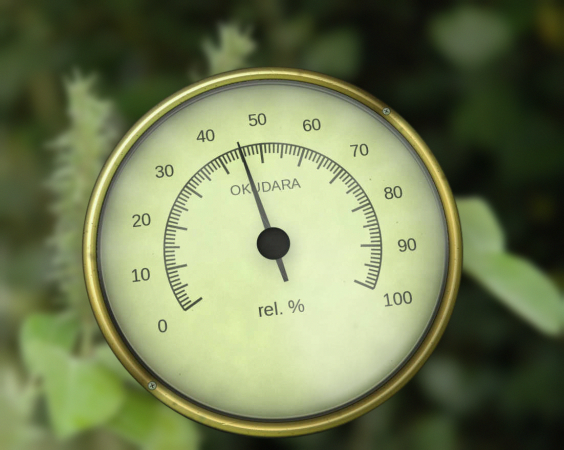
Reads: 45%
